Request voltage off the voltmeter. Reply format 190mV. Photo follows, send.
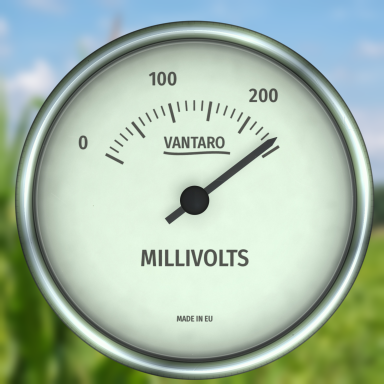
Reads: 240mV
